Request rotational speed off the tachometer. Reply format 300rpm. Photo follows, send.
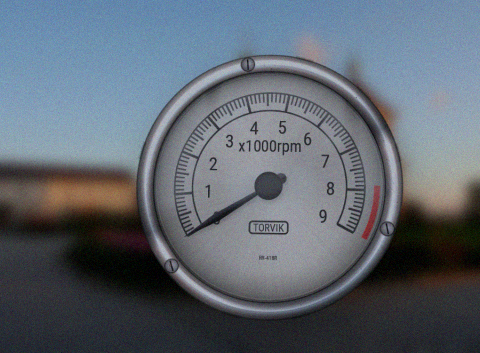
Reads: 0rpm
